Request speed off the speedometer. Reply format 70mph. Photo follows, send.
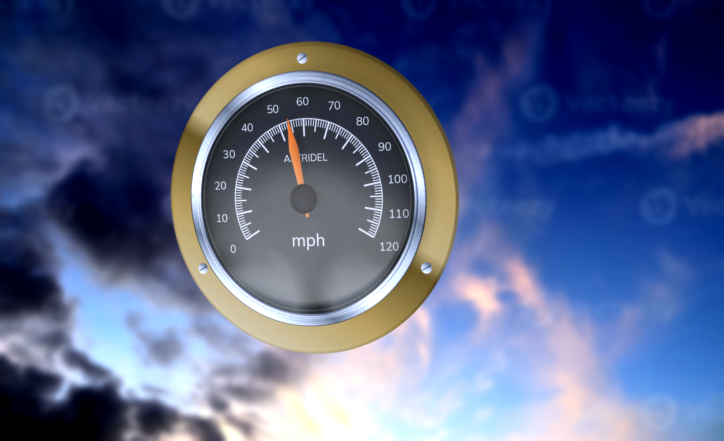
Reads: 55mph
